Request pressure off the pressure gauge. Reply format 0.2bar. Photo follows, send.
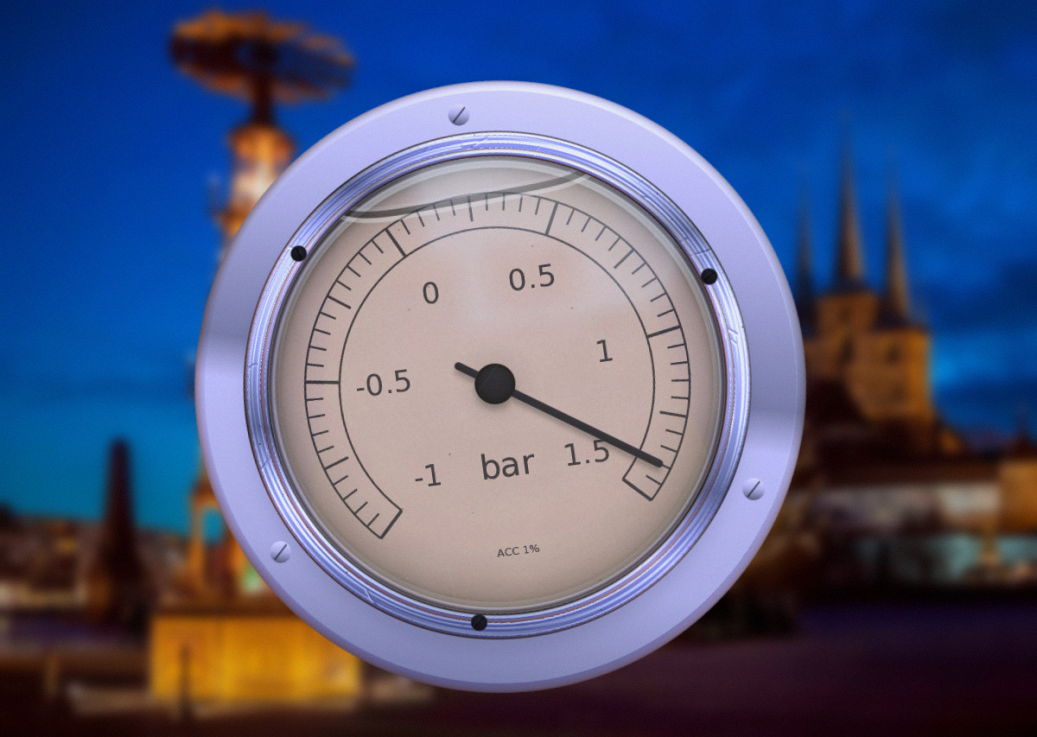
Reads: 1.4bar
